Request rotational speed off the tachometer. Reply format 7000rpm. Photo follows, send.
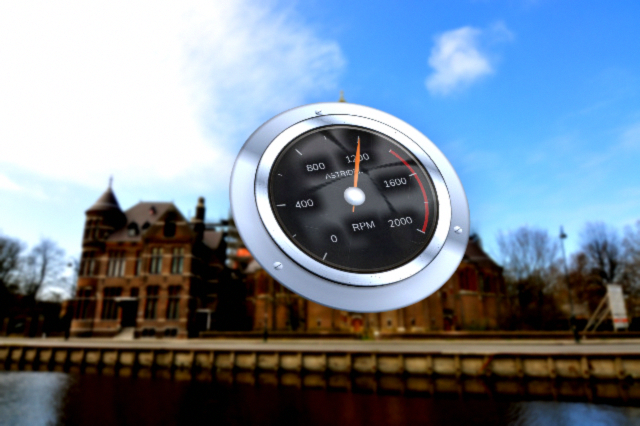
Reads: 1200rpm
